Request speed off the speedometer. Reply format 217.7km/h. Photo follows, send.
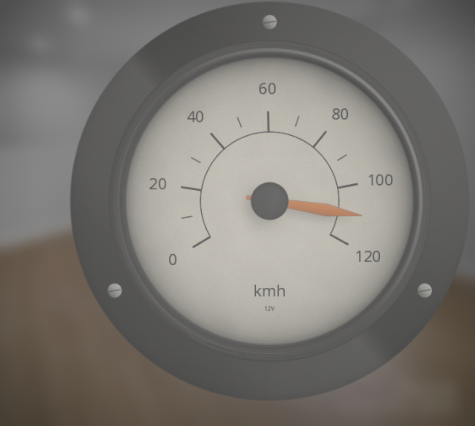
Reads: 110km/h
